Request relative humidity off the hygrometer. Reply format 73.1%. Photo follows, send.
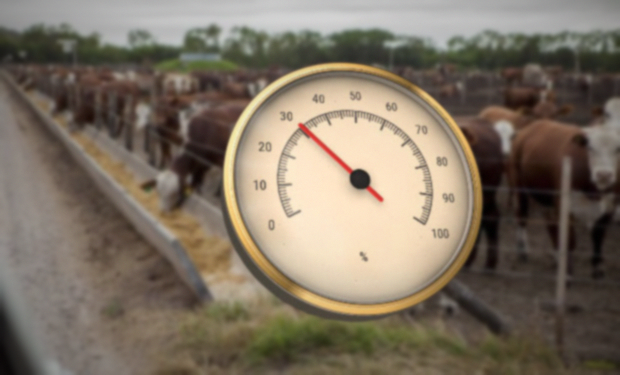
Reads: 30%
